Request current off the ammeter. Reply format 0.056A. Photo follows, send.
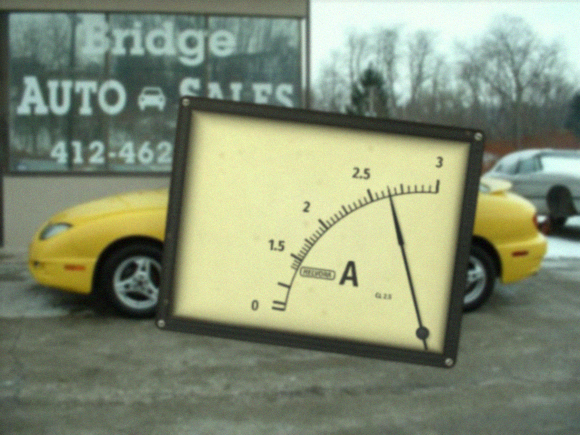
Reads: 2.65A
